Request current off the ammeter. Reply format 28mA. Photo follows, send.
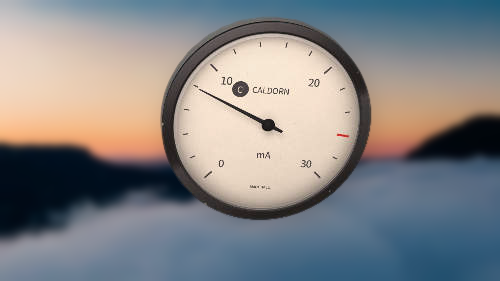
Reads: 8mA
